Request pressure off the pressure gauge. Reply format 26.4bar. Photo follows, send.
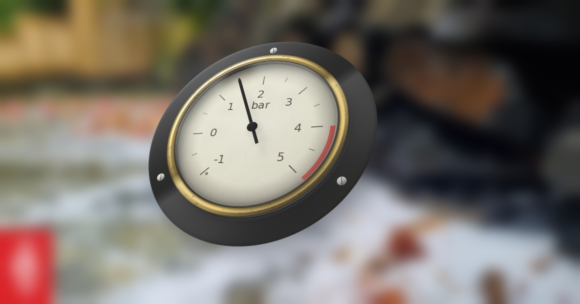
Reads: 1.5bar
